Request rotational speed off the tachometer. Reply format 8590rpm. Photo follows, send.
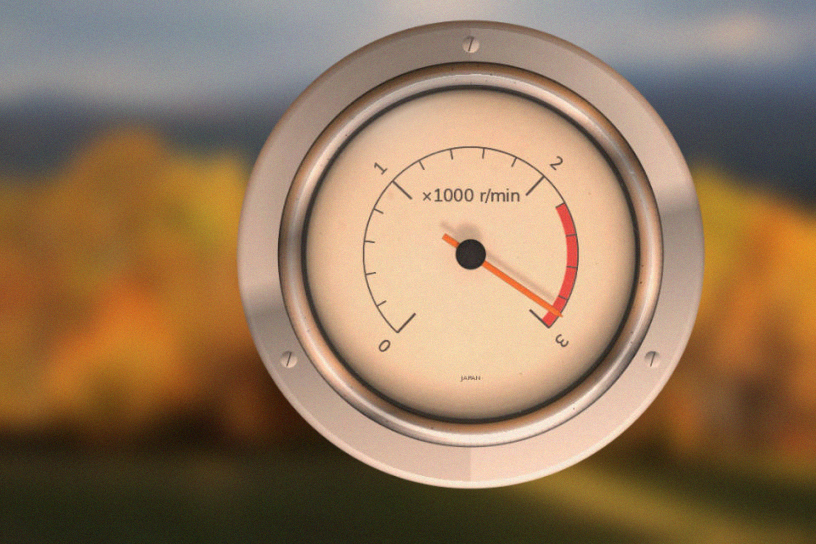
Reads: 2900rpm
